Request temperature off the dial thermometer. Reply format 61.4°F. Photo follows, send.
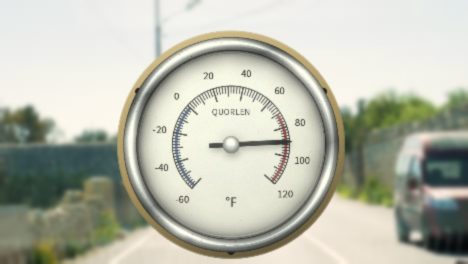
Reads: 90°F
